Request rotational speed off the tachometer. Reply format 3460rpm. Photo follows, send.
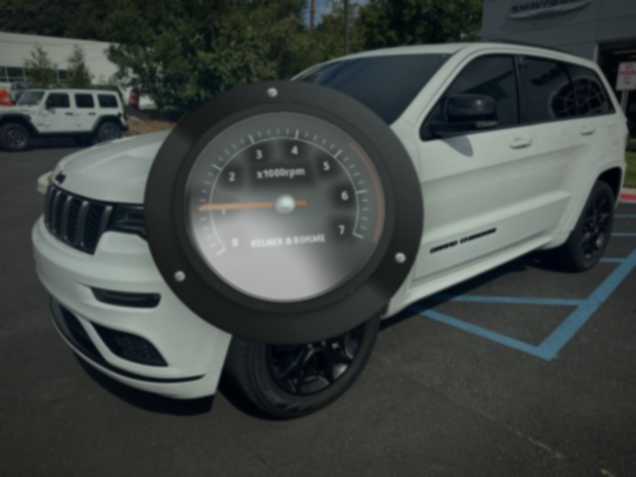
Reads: 1000rpm
